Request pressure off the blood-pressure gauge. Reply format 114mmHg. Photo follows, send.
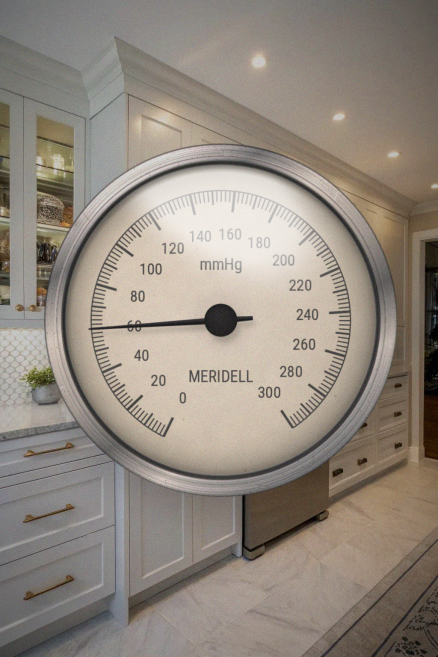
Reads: 60mmHg
